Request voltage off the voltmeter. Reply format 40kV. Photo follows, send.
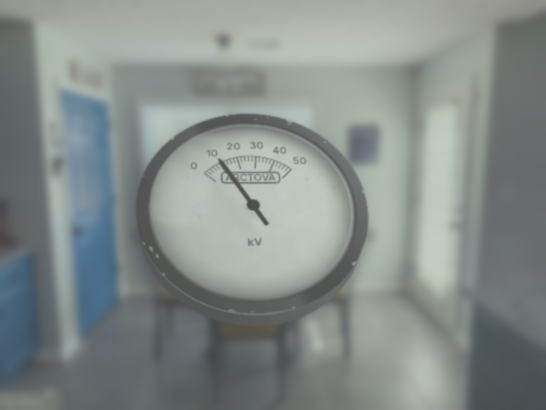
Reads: 10kV
